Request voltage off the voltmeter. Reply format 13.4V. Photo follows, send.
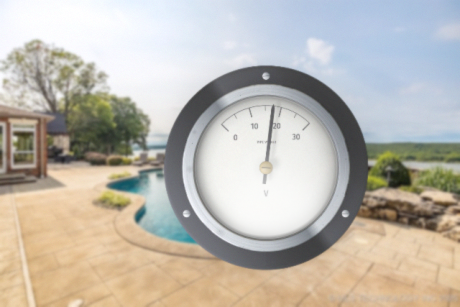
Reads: 17.5V
